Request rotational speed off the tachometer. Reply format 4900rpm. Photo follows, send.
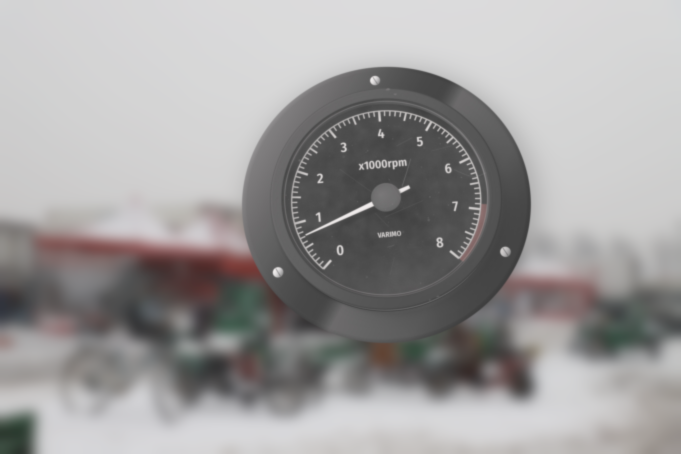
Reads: 700rpm
